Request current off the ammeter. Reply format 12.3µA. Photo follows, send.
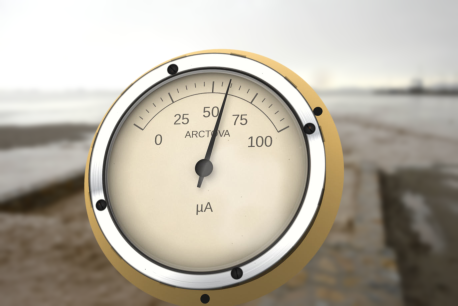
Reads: 60µA
